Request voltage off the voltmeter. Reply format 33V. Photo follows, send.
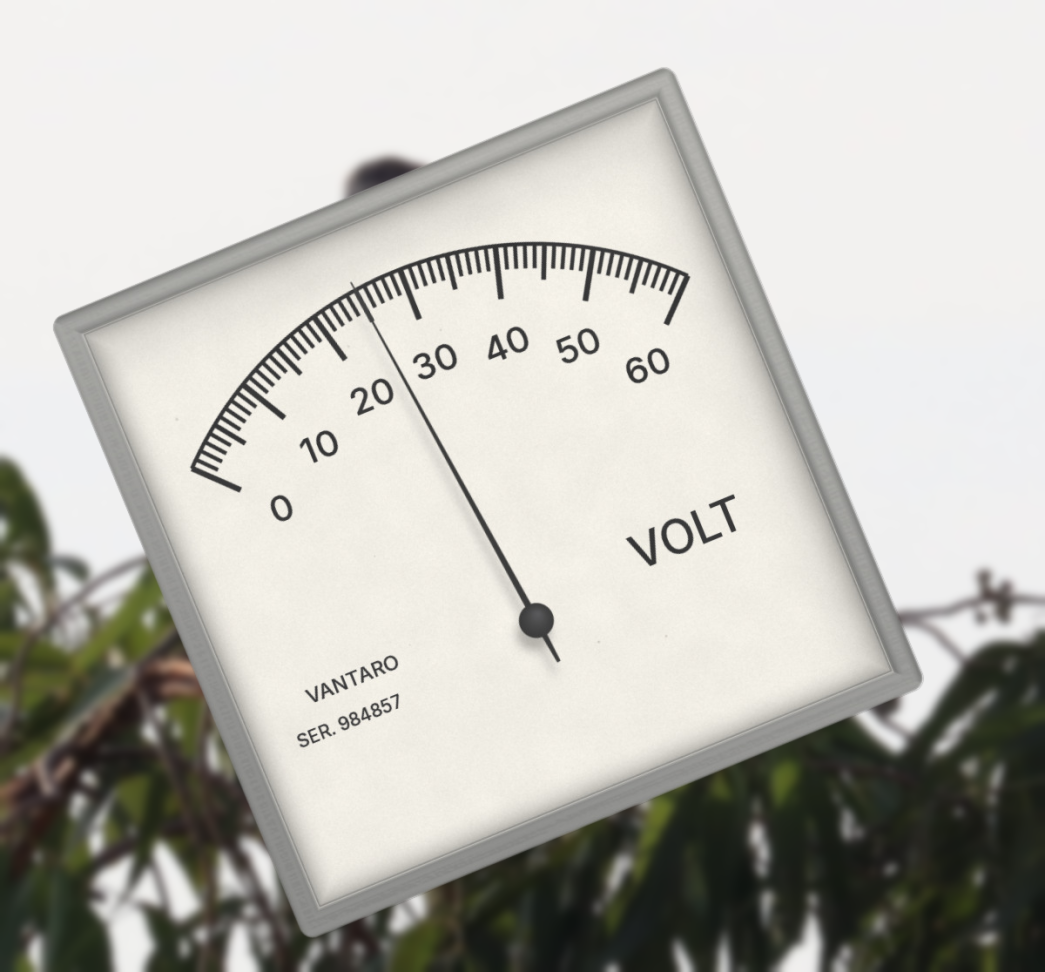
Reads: 25V
